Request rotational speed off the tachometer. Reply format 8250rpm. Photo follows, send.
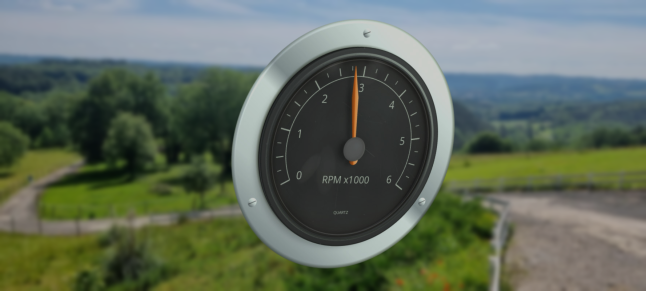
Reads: 2750rpm
